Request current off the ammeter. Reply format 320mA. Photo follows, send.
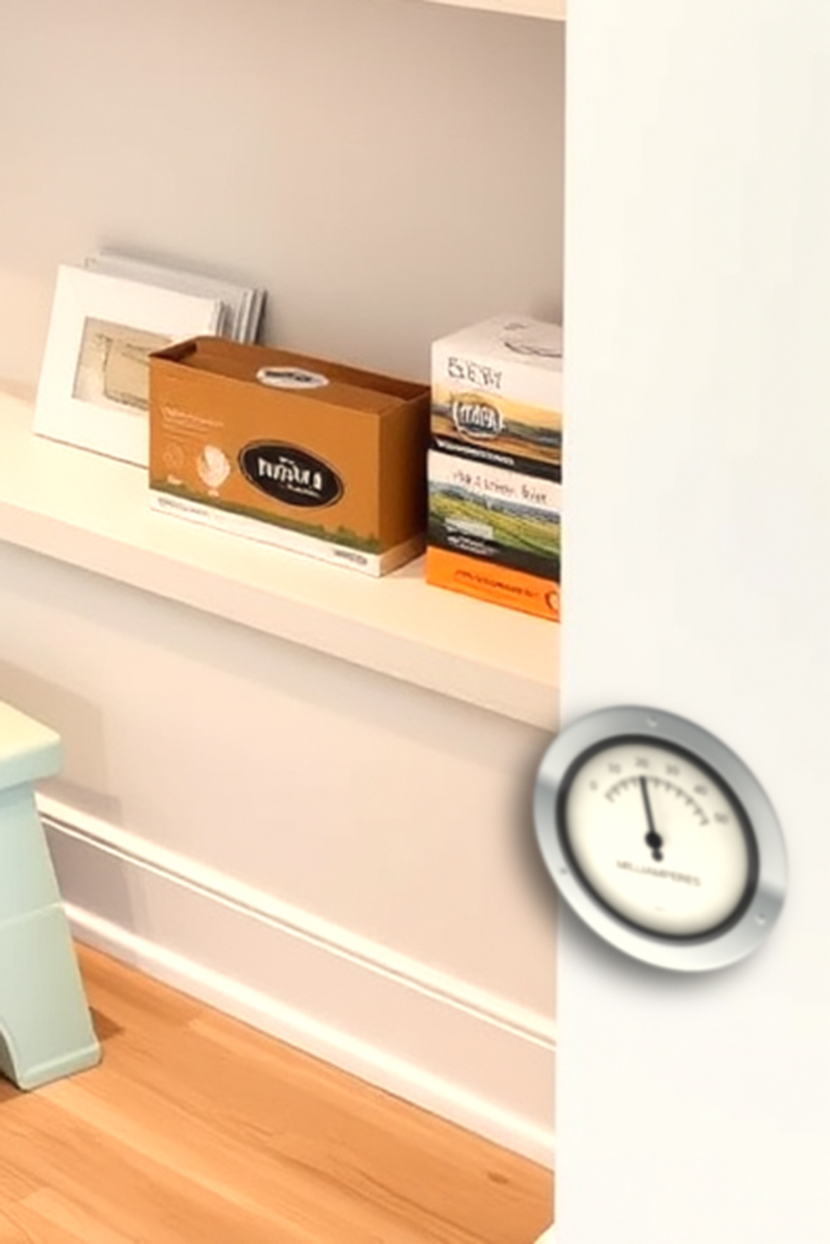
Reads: 20mA
